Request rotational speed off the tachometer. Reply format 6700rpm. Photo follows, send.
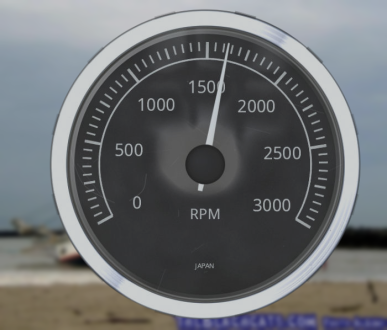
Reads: 1625rpm
